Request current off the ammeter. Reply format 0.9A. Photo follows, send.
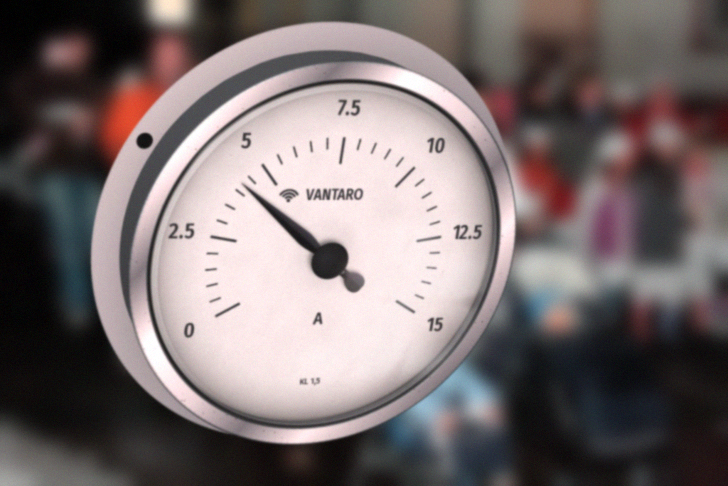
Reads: 4.25A
